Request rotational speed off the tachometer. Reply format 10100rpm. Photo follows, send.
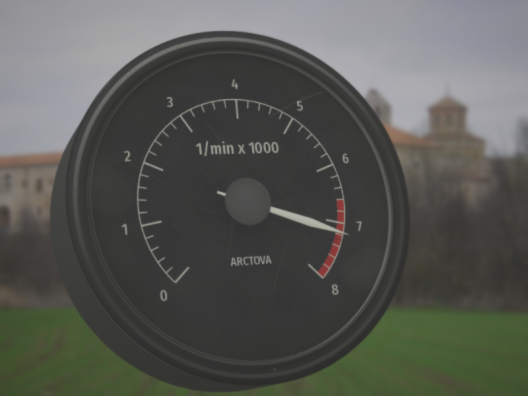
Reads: 7200rpm
